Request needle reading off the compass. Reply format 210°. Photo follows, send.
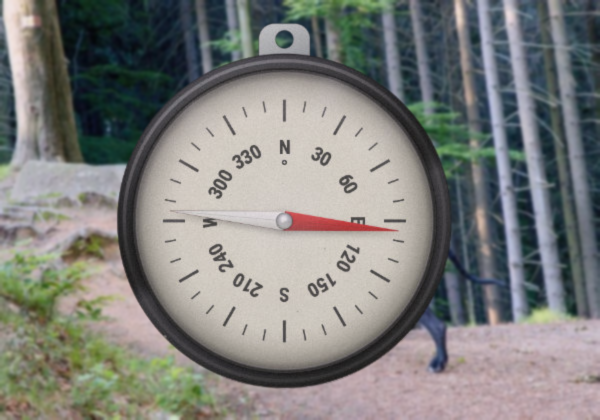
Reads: 95°
